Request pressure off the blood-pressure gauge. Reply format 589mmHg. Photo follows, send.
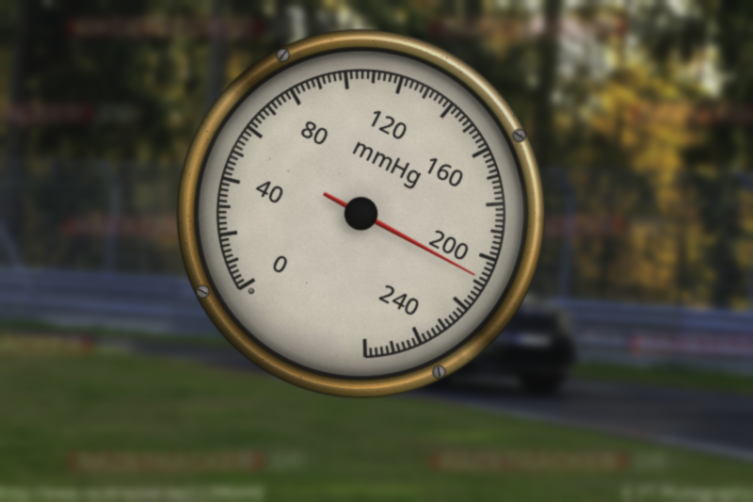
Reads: 208mmHg
